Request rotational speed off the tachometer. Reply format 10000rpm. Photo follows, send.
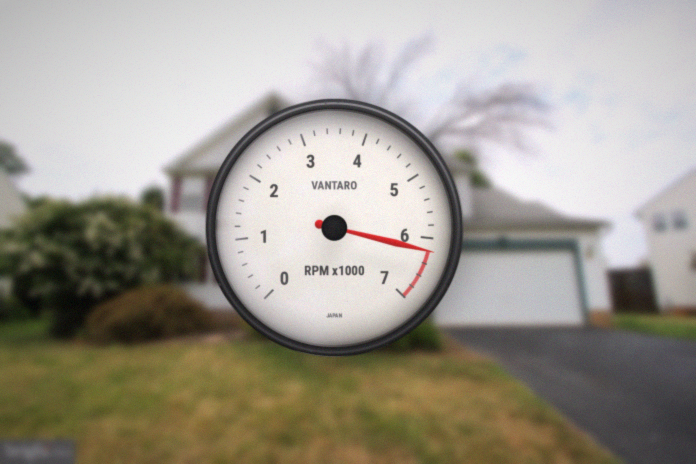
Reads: 6200rpm
